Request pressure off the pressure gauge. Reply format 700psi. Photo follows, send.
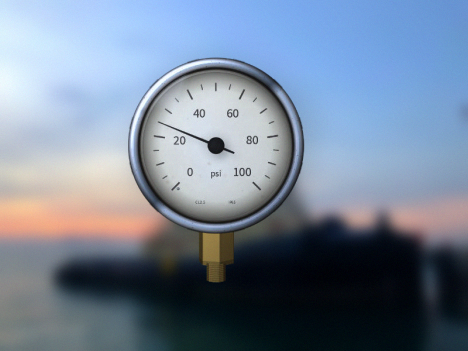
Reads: 25psi
